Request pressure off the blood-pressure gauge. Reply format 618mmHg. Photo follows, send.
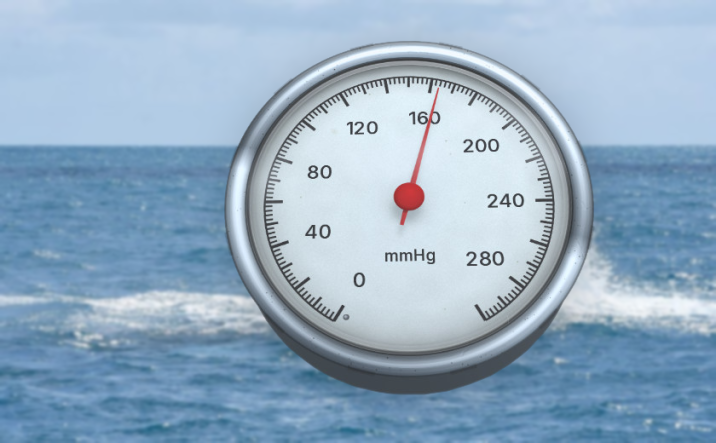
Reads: 164mmHg
